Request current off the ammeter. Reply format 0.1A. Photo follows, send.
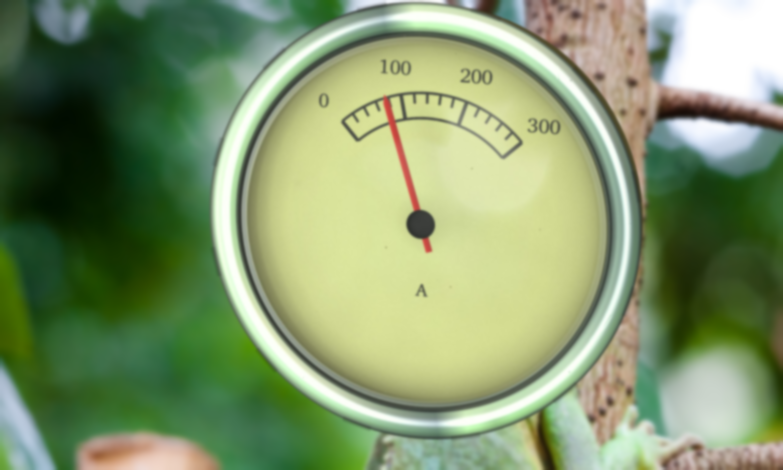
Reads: 80A
